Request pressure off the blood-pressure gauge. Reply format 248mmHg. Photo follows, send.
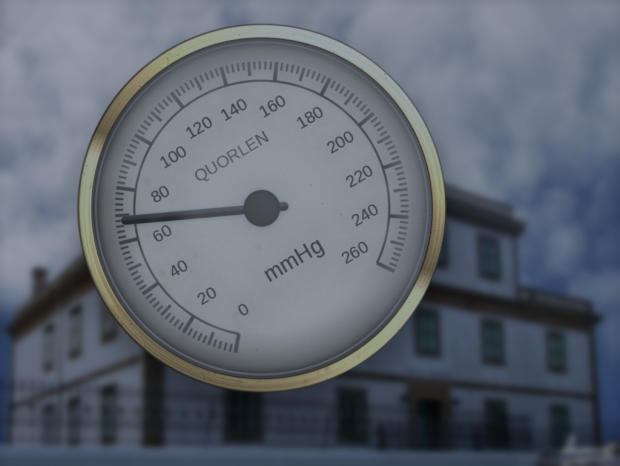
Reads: 68mmHg
